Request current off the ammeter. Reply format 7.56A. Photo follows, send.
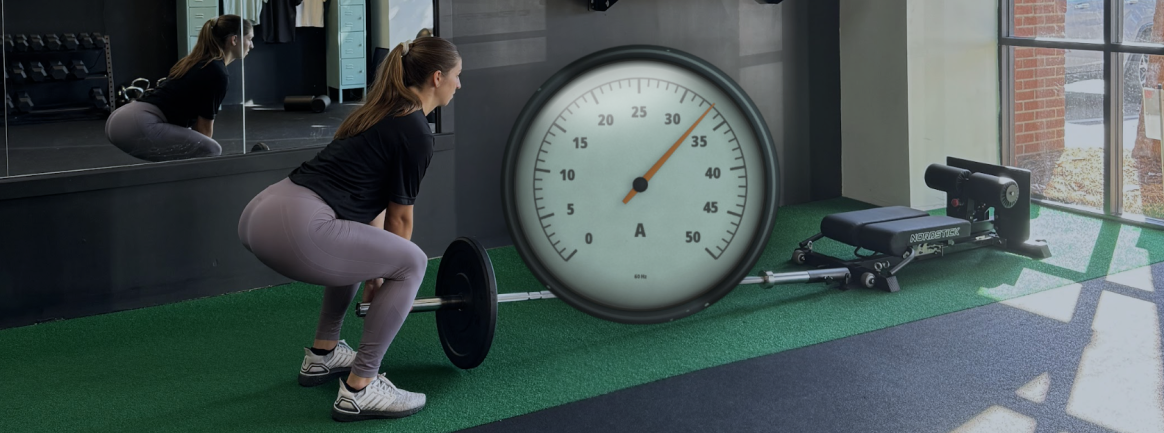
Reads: 33A
